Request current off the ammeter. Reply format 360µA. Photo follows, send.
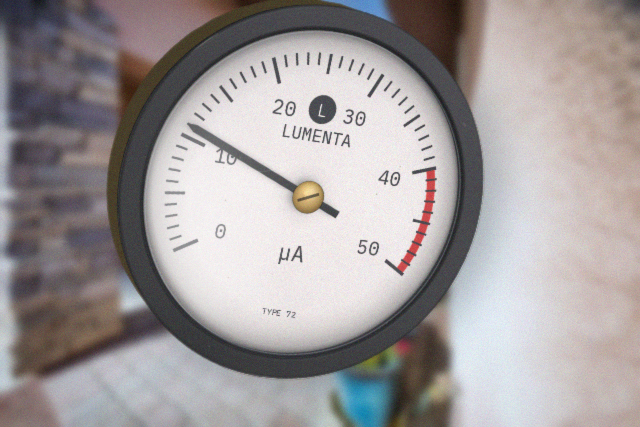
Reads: 11µA
